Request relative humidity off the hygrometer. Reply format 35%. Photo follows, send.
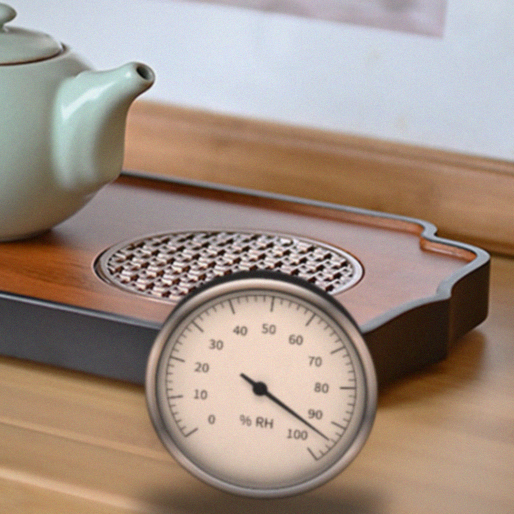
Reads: 94%
